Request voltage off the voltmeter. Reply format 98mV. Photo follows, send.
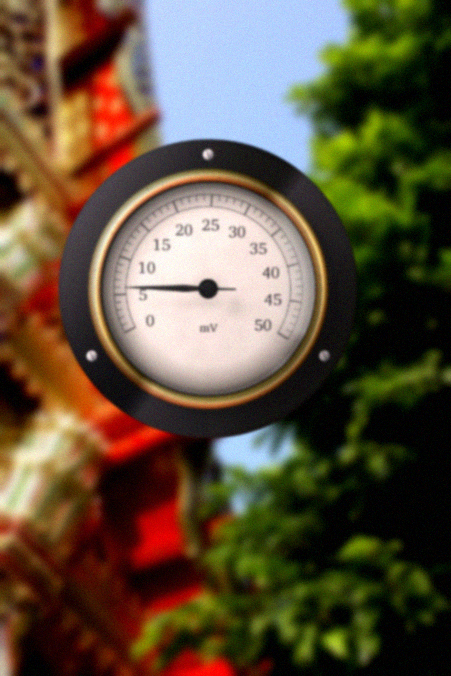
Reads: 6mV
